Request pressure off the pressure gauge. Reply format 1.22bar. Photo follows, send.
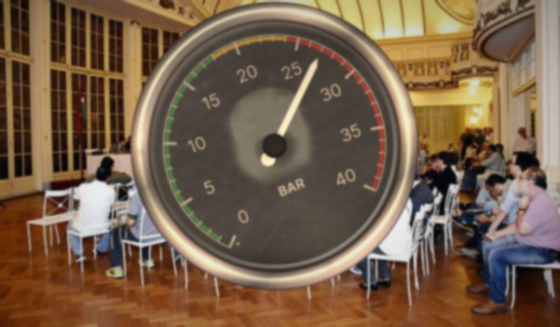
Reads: 27bar
